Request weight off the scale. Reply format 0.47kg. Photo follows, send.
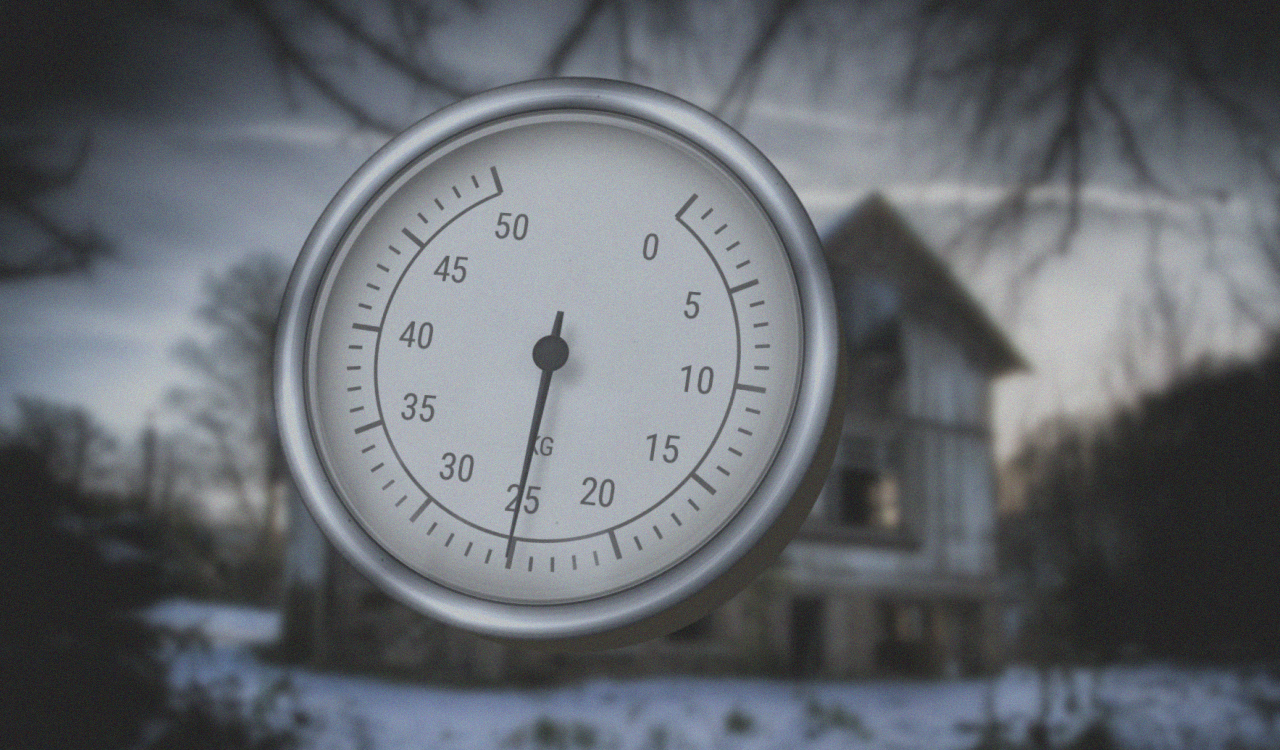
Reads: 25kg
